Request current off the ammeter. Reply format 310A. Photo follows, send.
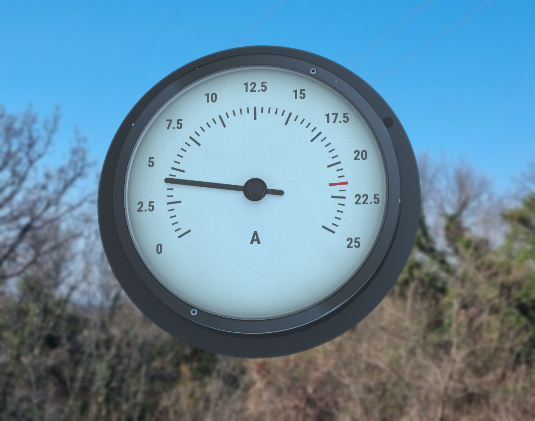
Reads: 4A
